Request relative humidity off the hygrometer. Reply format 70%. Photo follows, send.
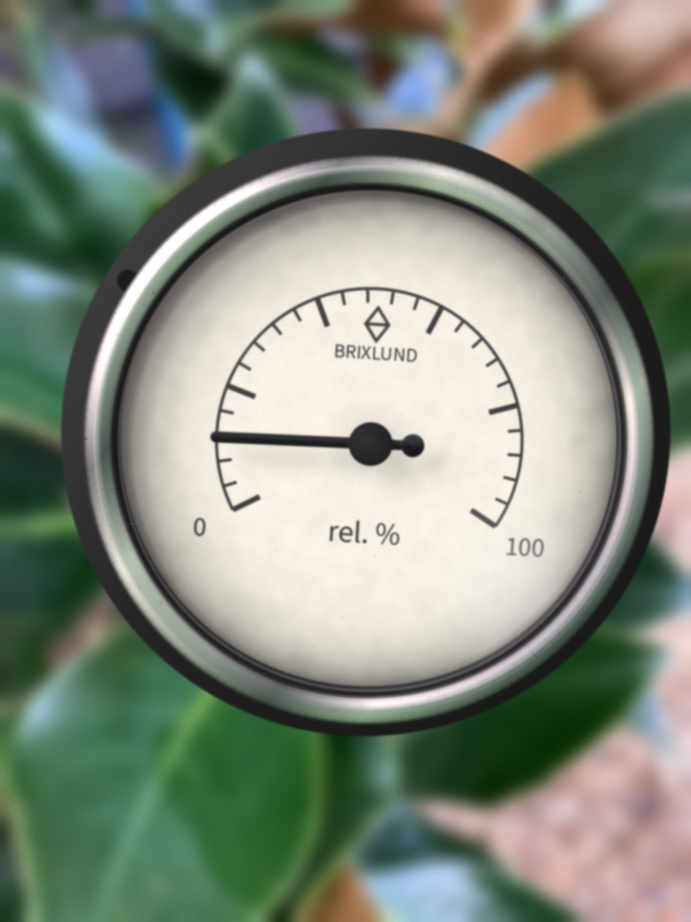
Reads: 12%
